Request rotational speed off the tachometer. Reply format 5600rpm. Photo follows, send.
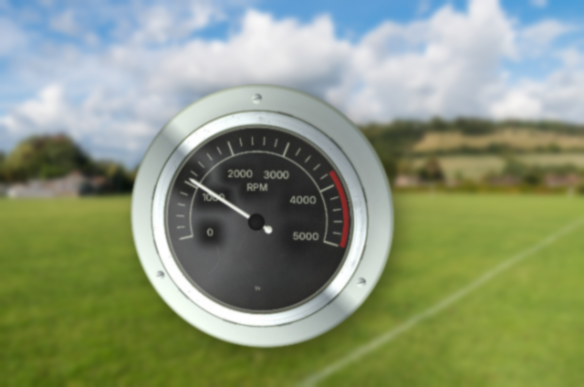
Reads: 1100rpm
